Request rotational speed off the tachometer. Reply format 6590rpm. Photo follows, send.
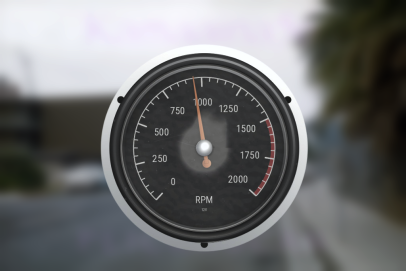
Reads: 950rpm
